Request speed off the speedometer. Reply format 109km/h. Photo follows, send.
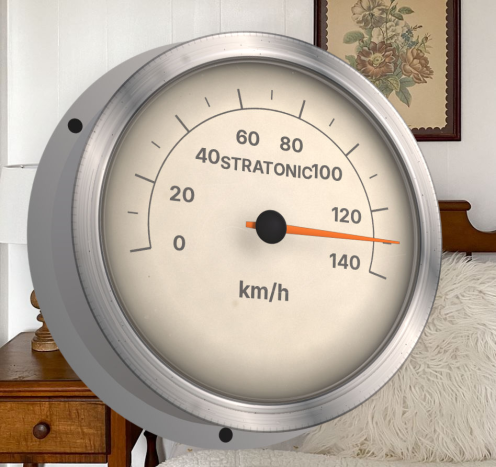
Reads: 130km/h
